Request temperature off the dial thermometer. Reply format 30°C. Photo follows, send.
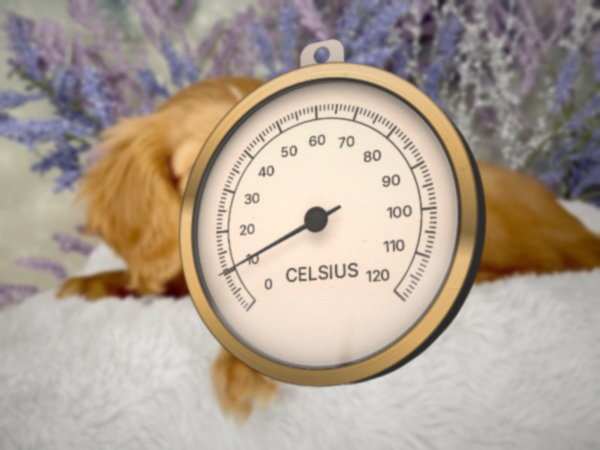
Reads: 10°C
